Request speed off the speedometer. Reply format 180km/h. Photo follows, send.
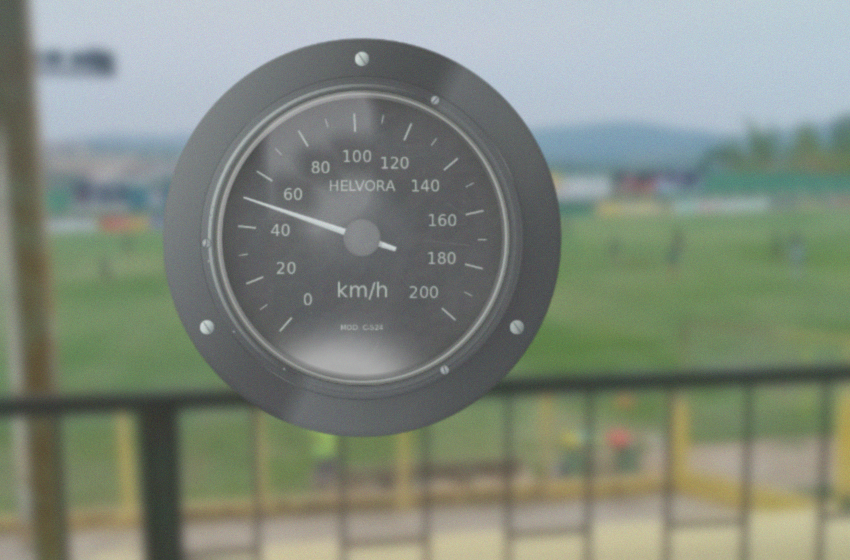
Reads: 50km/h
